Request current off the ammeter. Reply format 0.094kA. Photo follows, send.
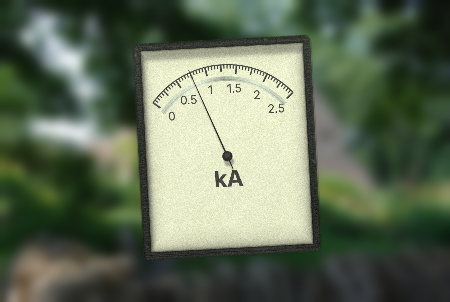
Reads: 0.75kA
